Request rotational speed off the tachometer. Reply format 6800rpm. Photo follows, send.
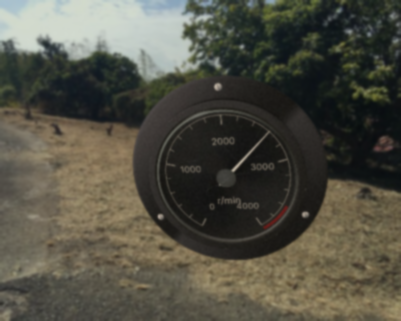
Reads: 2600rpm
